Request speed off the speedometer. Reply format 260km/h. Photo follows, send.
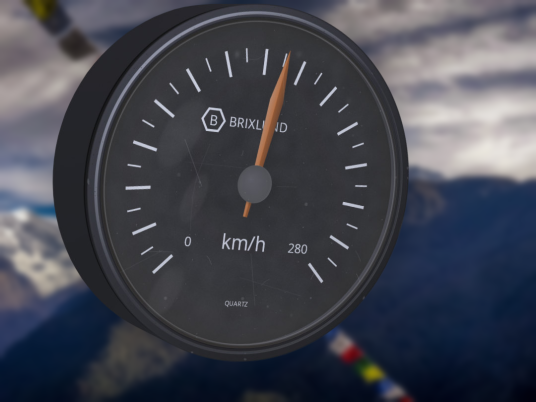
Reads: 150km/h
